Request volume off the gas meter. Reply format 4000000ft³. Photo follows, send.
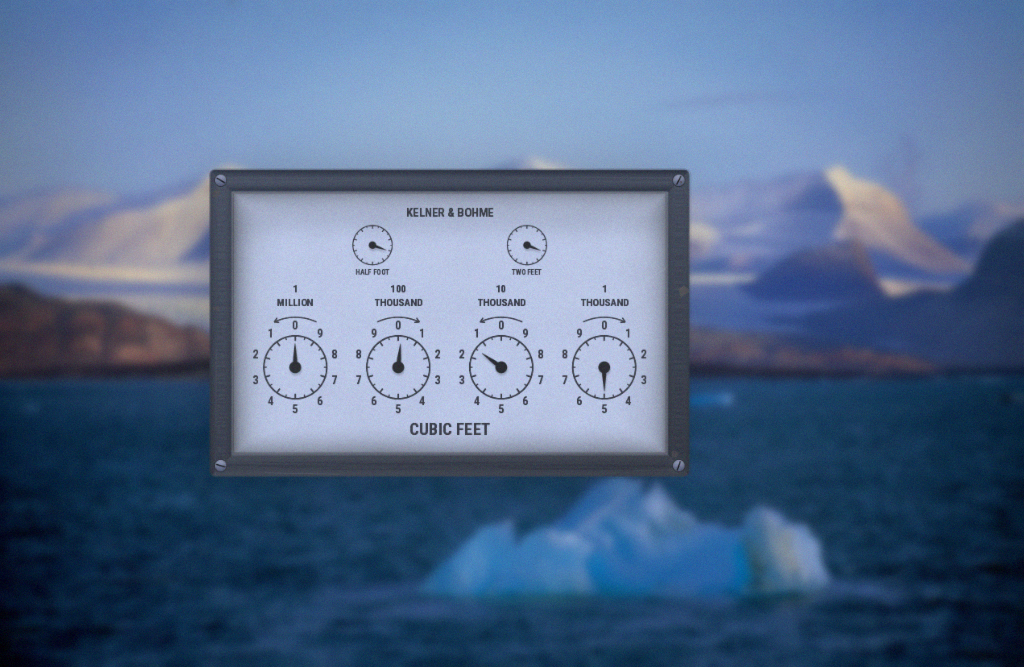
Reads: 1500ft³
